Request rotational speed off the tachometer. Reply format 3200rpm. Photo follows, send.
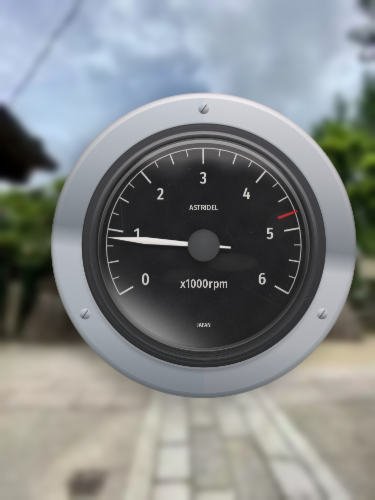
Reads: 875rpm
